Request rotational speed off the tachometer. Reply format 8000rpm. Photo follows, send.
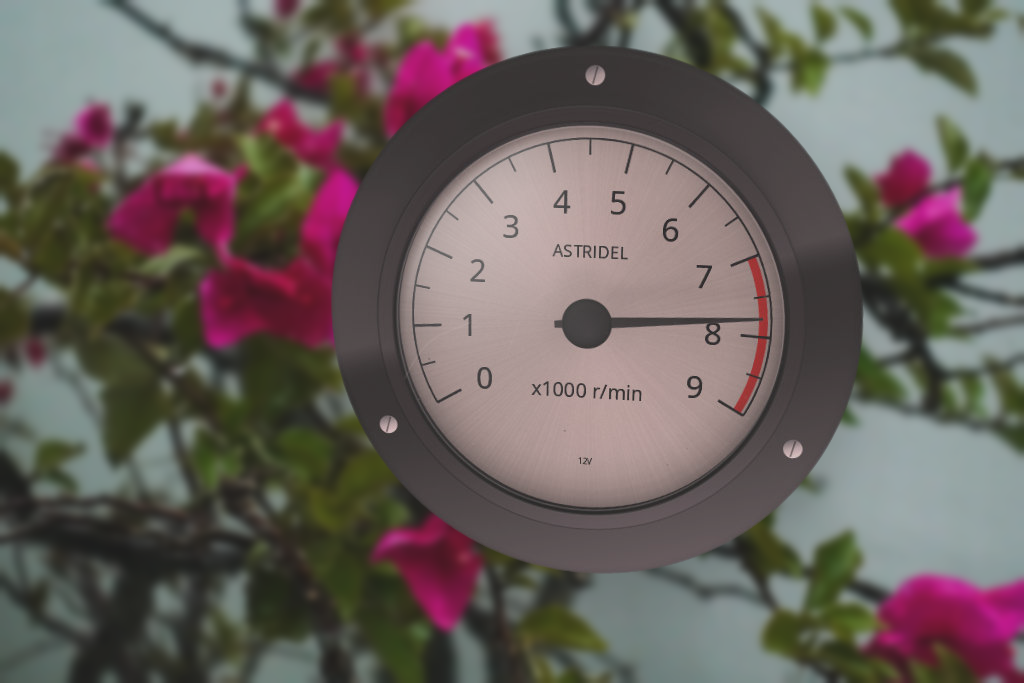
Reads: 7750rpm
